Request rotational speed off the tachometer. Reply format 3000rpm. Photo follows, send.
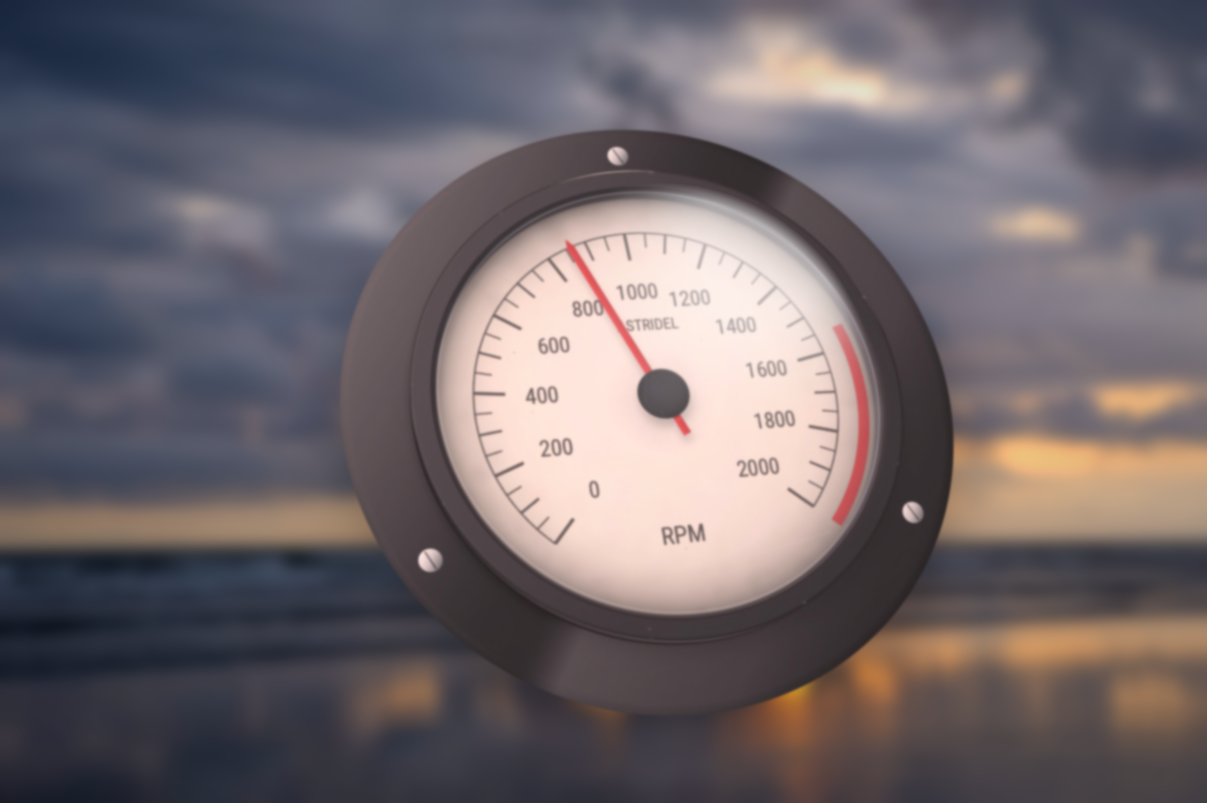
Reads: 850rpm
